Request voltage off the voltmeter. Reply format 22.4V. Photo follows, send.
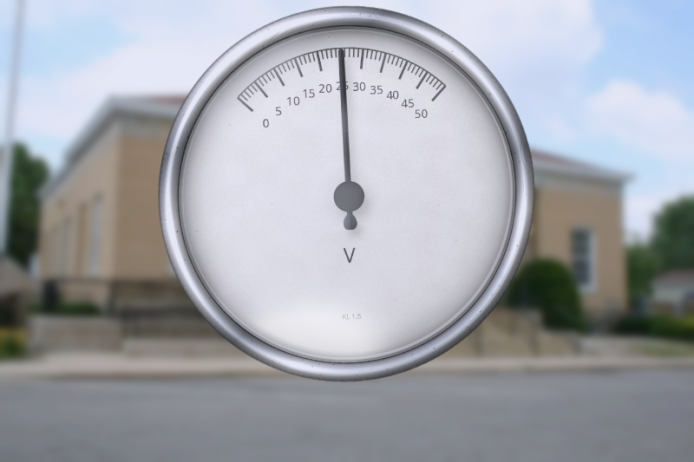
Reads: 25V
